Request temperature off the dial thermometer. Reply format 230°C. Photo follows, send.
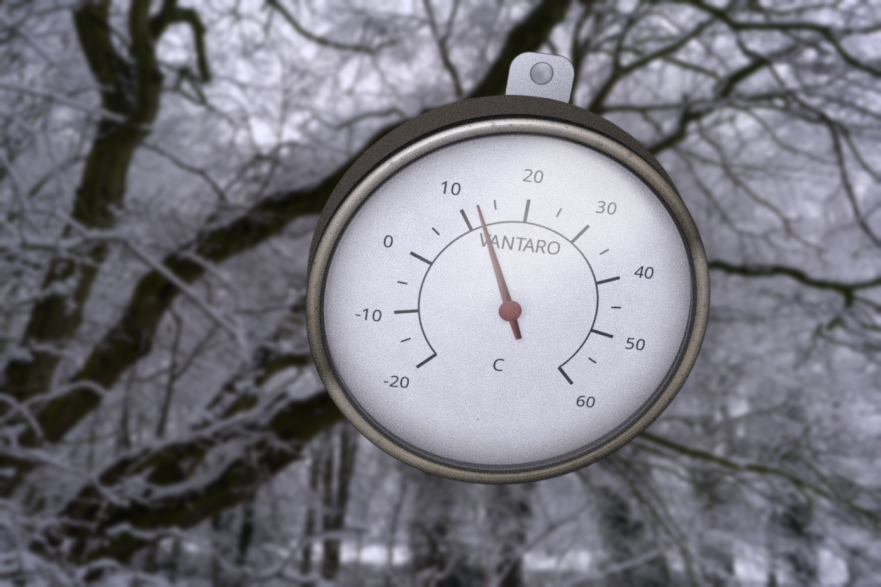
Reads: 12.5°C
